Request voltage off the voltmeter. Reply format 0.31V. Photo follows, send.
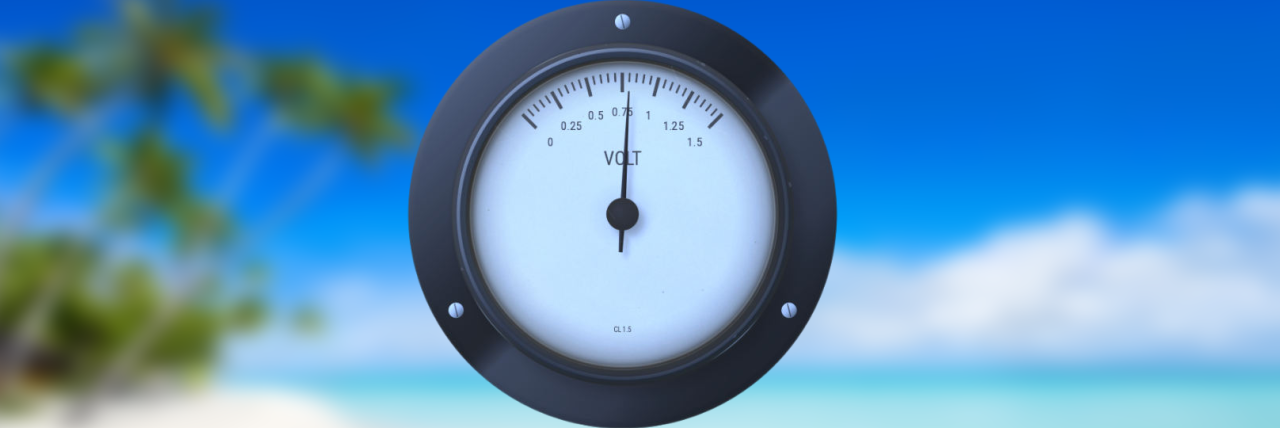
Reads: 0.8V
